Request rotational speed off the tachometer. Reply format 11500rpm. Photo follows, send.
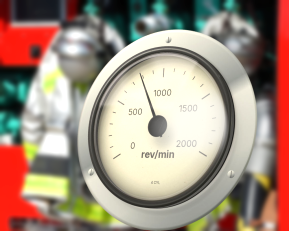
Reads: 800rpm
